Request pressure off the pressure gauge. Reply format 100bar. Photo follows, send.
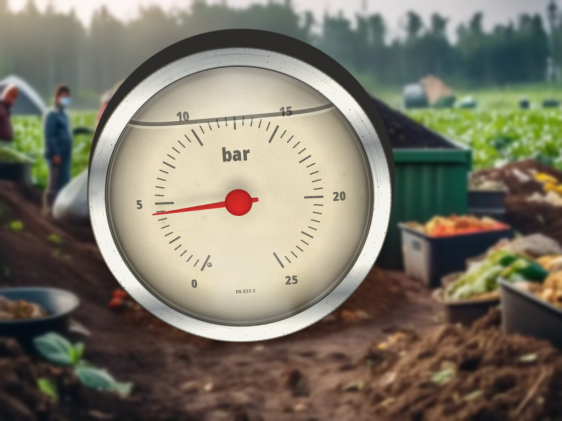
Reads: 4.5bar
